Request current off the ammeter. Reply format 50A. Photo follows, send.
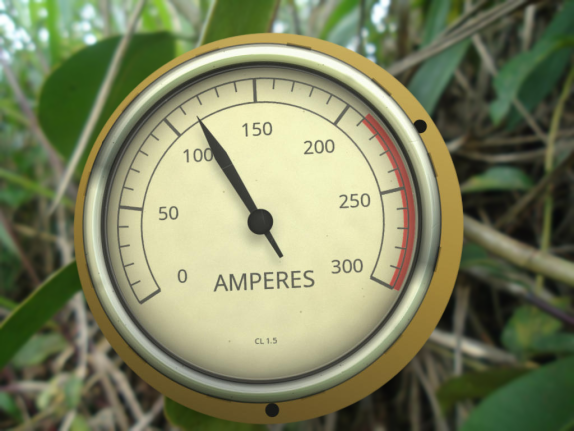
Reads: 115A
